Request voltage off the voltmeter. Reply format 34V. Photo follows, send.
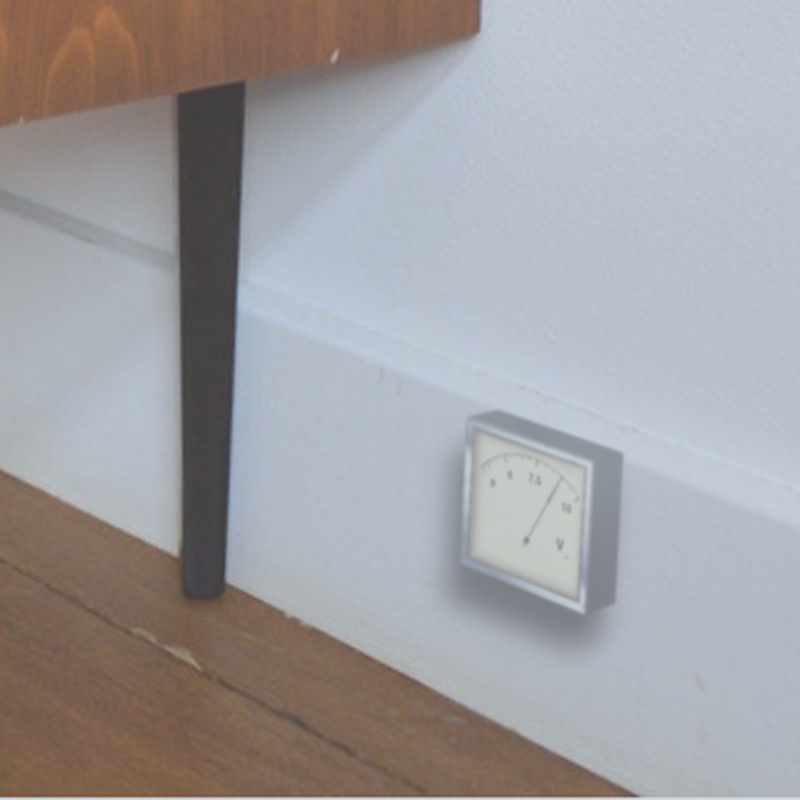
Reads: 9V
